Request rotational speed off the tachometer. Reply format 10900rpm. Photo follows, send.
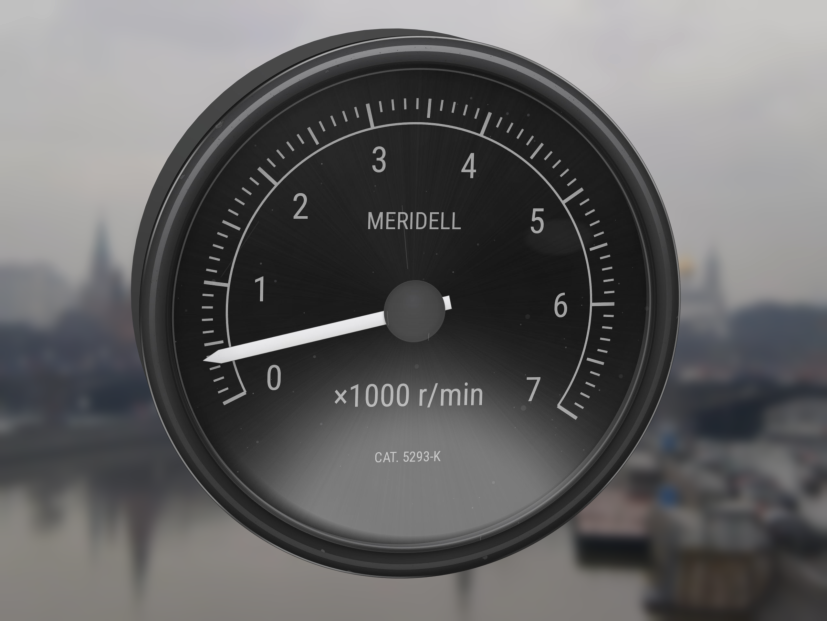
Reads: 400rpm
